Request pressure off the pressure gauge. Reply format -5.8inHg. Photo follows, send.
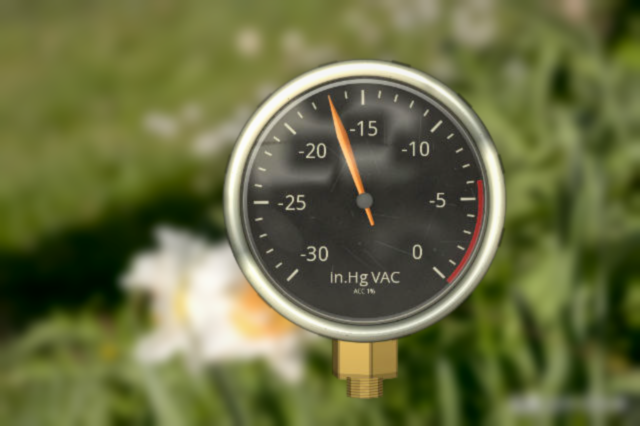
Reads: -17inHg
